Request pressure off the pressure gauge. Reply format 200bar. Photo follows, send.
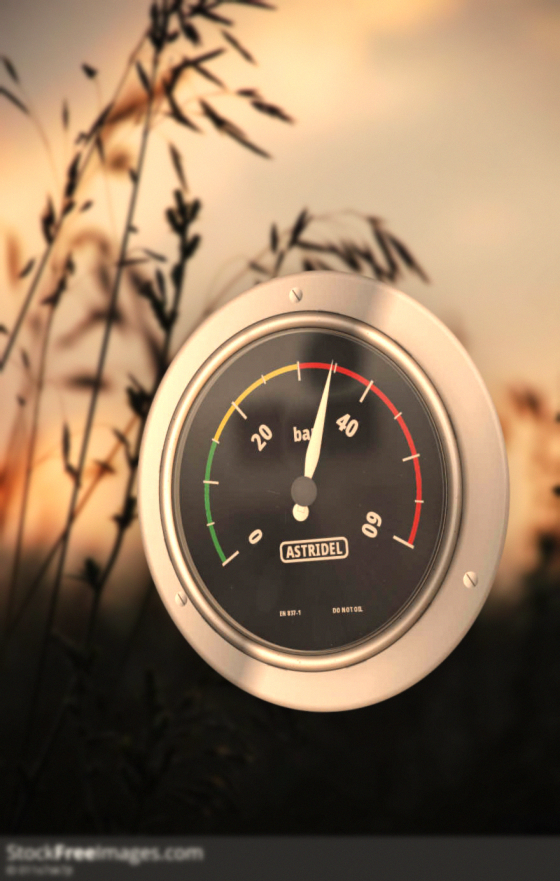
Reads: 35bar
